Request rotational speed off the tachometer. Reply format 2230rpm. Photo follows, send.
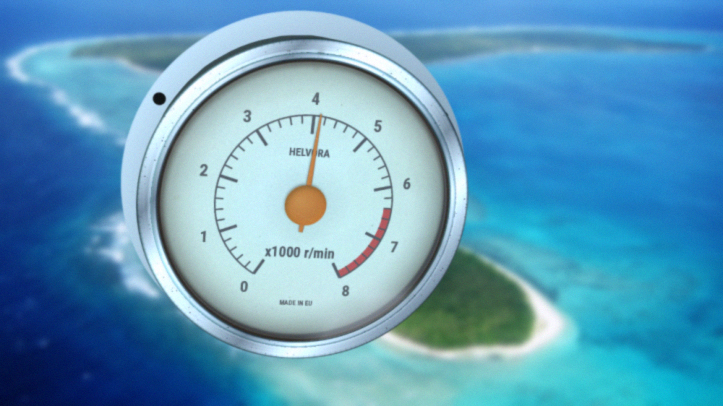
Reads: 4100rpm
